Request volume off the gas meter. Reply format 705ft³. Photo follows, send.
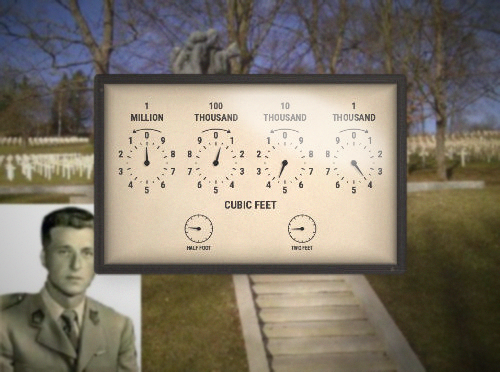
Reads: 4400ft³
